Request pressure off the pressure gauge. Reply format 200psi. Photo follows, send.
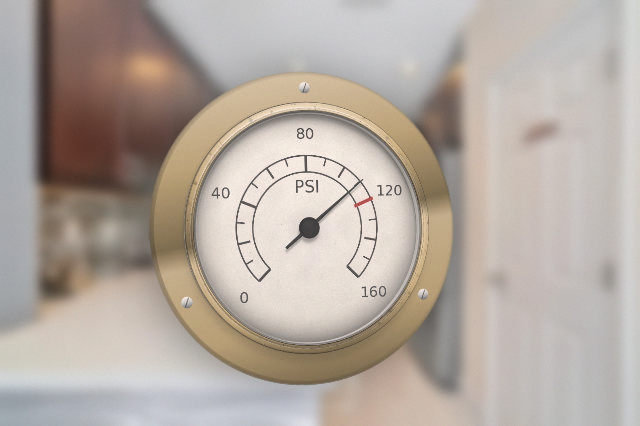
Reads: 110psi
